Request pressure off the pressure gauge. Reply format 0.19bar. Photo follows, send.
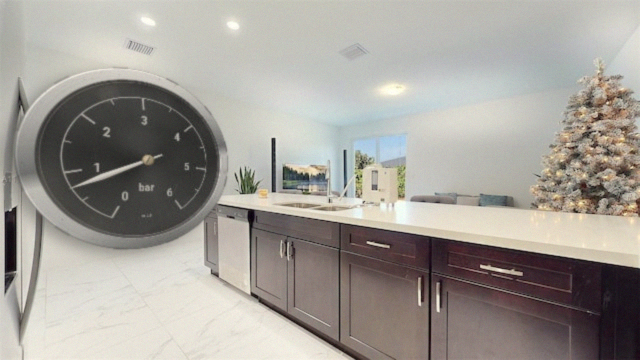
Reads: 0.75bar
